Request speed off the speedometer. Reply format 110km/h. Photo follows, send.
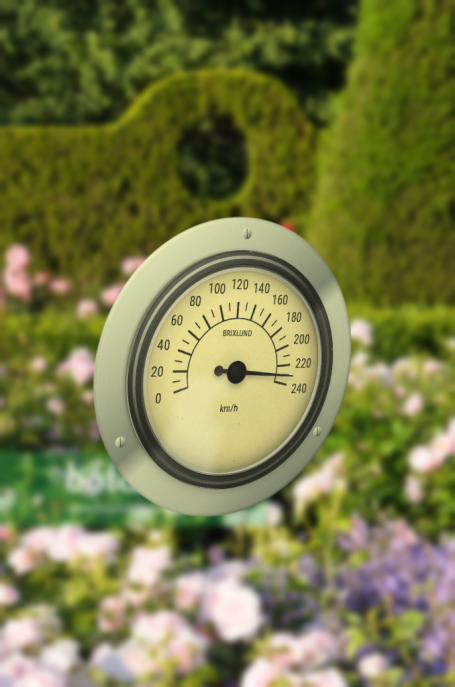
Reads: 230km/h
